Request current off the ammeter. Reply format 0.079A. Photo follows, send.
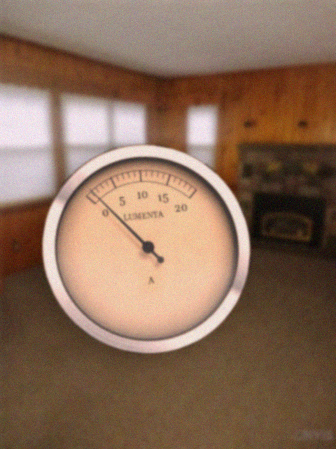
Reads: 1A
